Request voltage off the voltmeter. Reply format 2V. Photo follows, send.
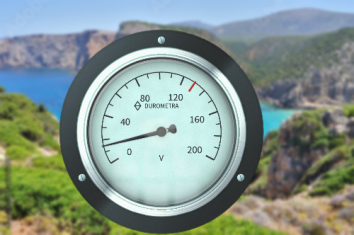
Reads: 15V
